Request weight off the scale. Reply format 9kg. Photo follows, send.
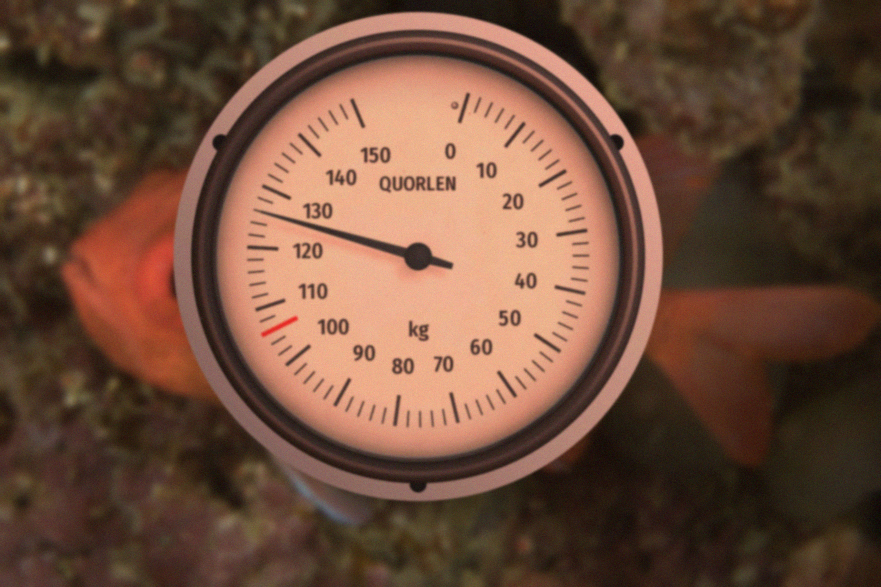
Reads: 126kg
